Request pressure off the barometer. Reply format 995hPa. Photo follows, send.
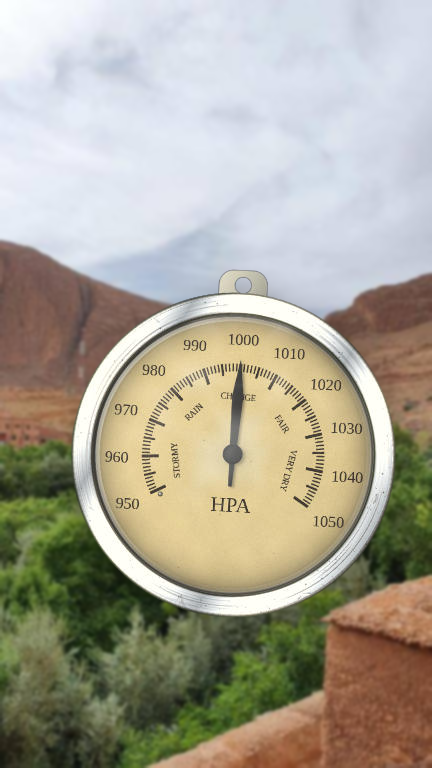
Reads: 1000hPa
